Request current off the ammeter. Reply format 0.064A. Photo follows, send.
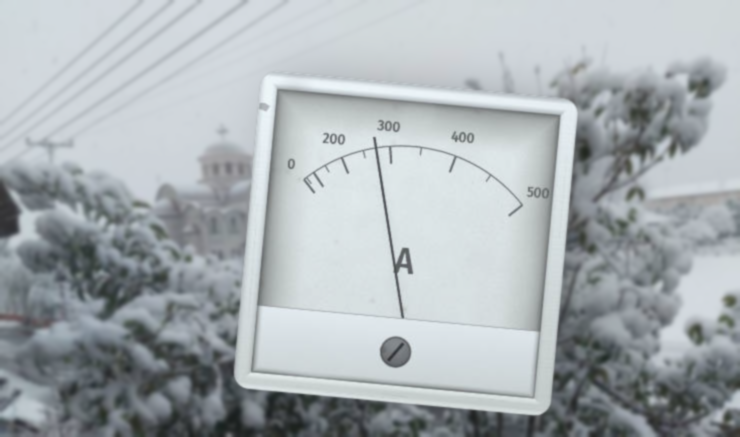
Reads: 275A
